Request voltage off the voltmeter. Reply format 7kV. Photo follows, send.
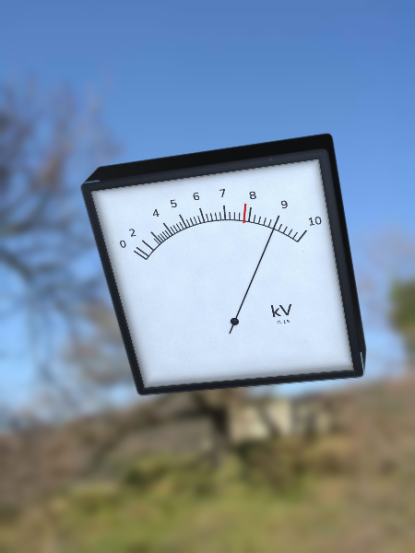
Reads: 9kV
